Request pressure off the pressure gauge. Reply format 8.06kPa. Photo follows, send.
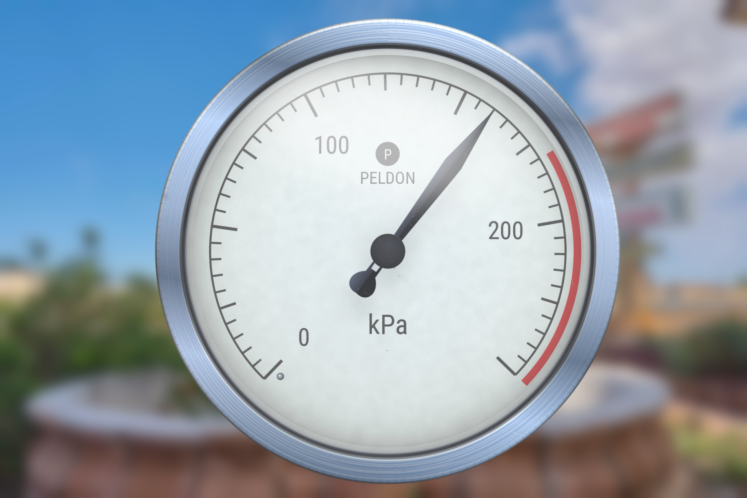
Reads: 160kPa
